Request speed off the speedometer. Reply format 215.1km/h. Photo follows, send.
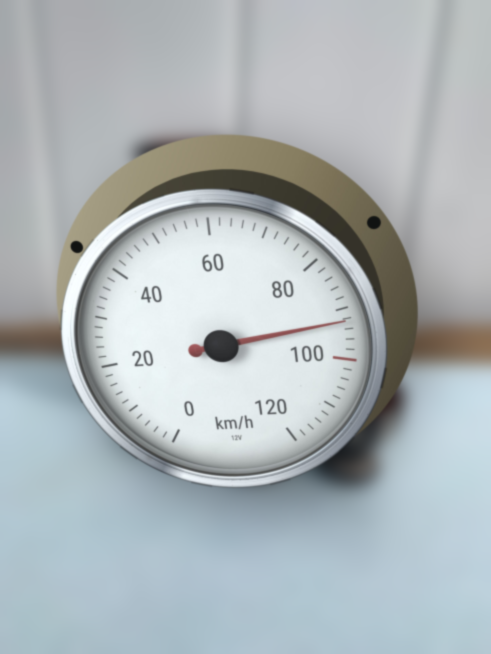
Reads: 92km/h
